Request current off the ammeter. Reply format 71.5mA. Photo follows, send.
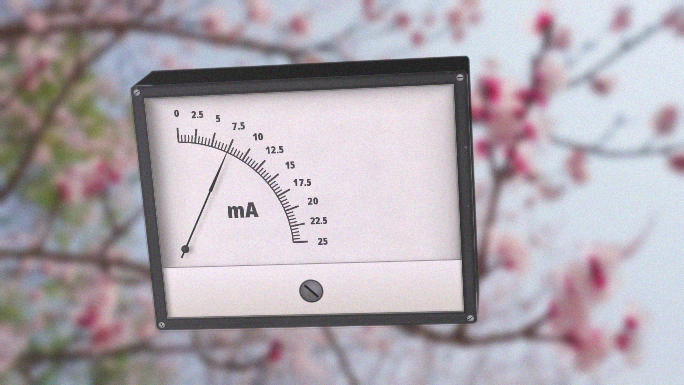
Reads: 7.5mA
